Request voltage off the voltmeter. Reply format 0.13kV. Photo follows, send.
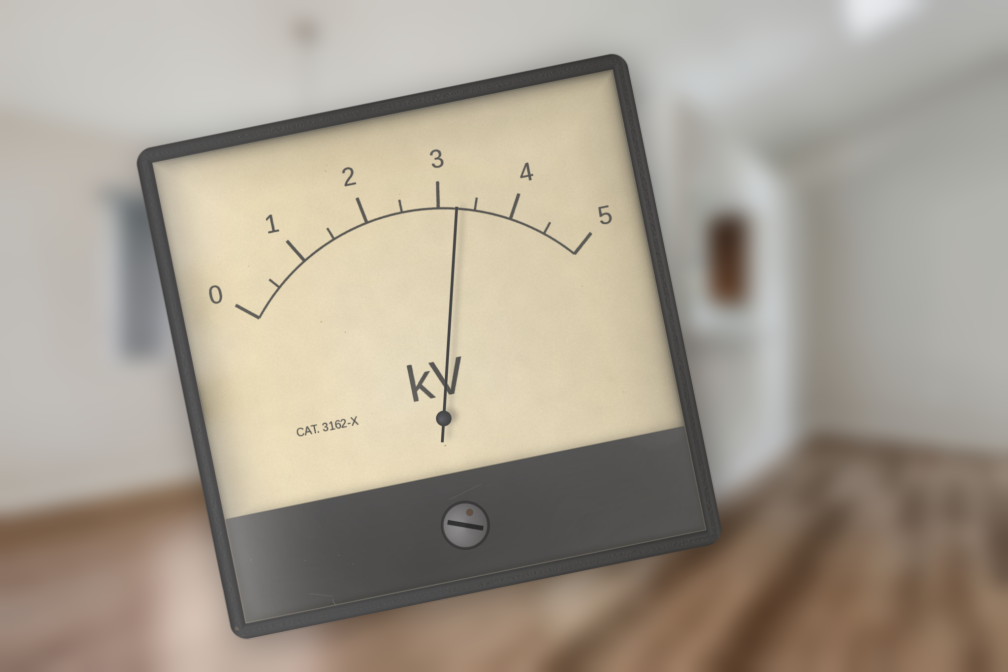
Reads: 3.25kV
